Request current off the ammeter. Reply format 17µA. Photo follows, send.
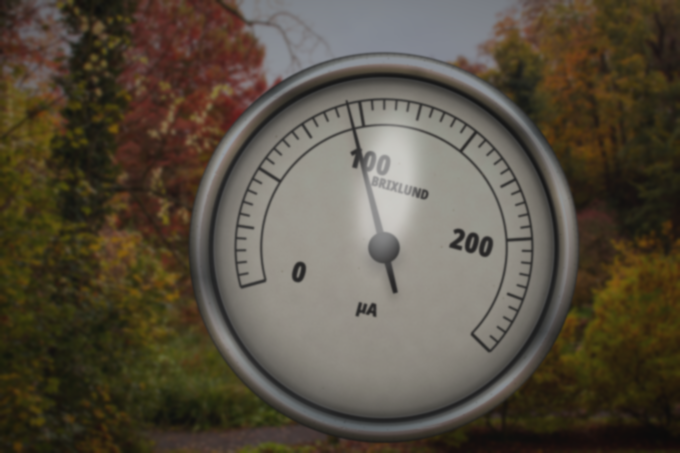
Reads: 95µA
